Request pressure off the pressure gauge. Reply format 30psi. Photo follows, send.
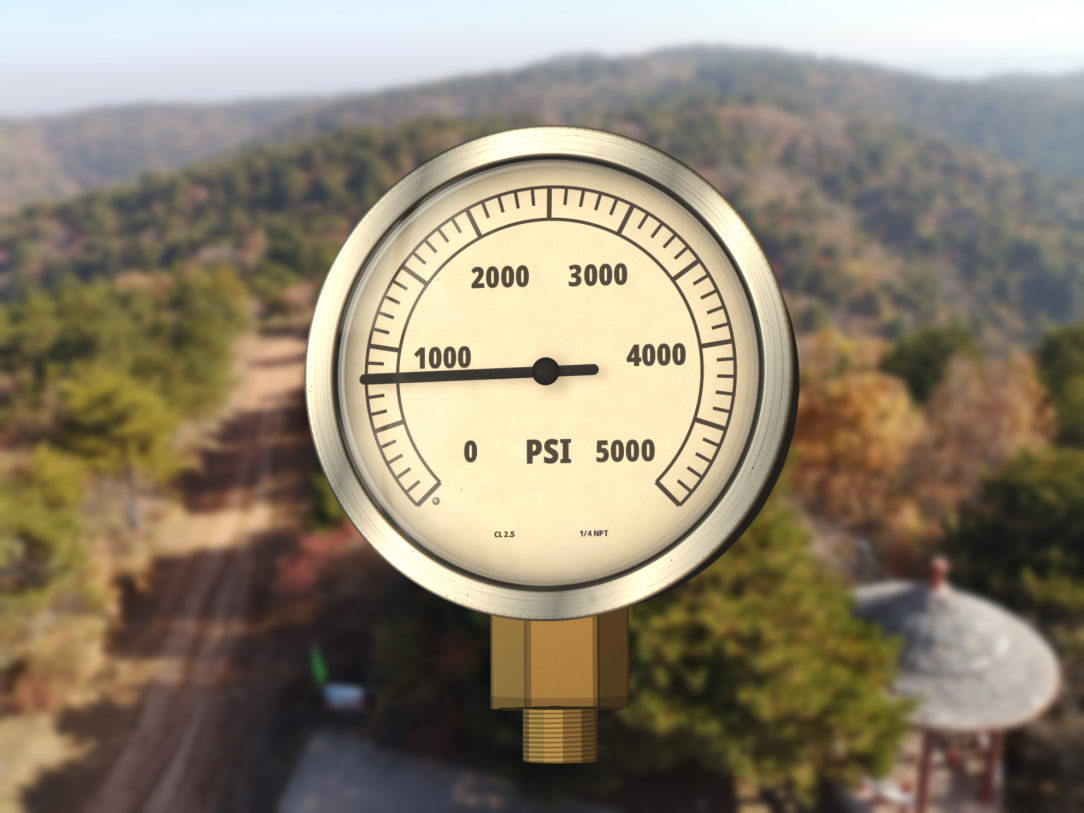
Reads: 800psi
